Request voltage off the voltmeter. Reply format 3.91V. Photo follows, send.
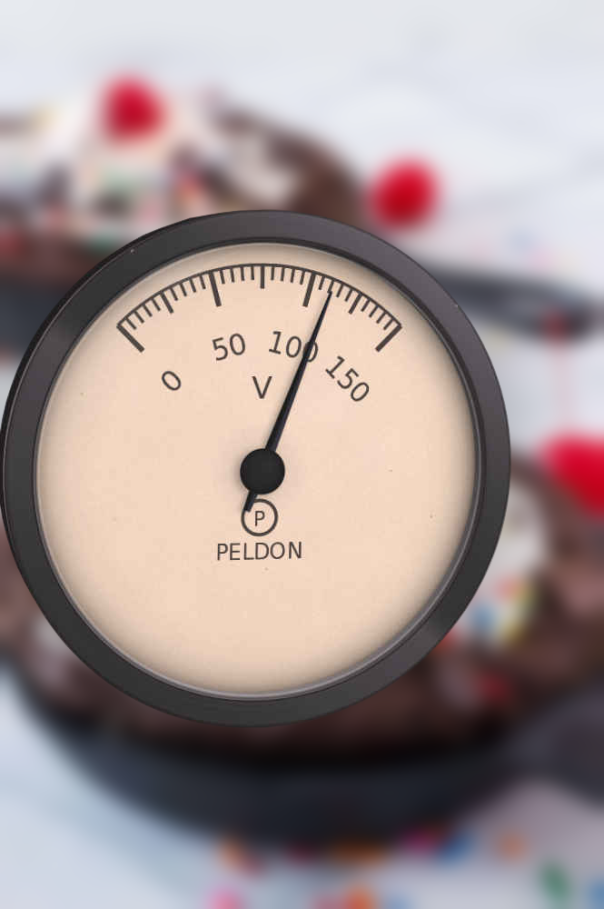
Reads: 110V
